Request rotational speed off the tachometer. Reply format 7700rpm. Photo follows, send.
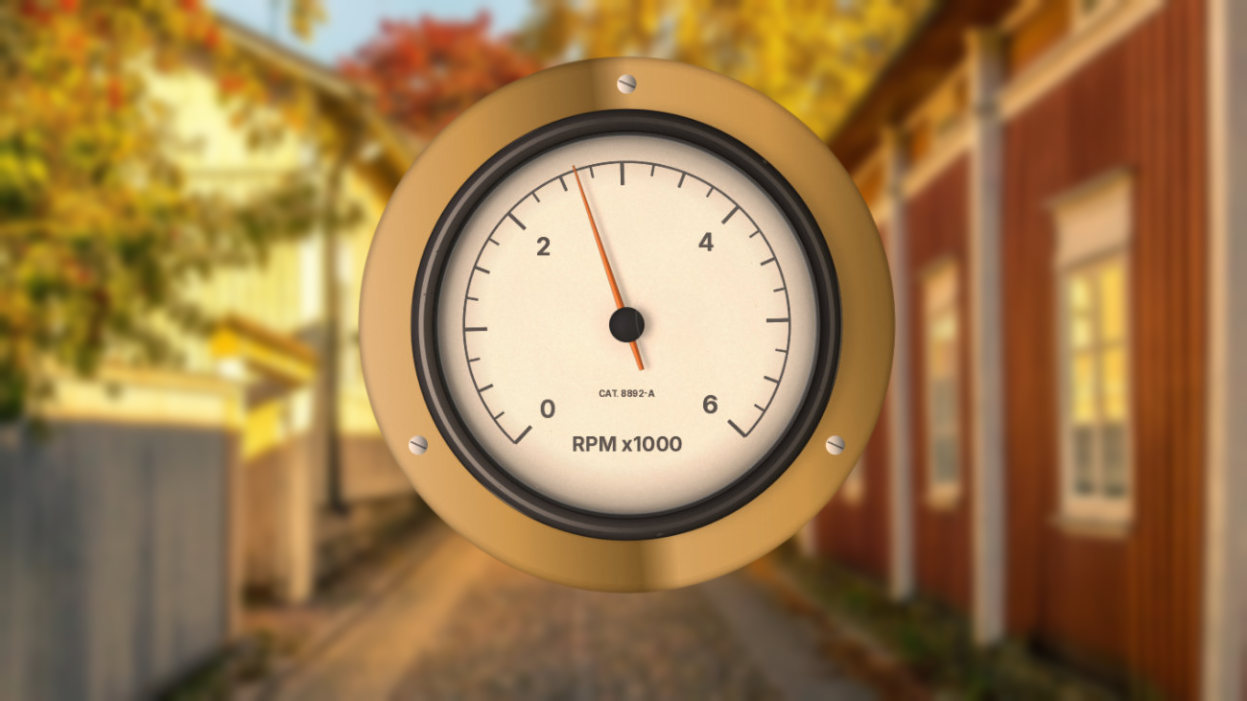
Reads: 2625rpm
